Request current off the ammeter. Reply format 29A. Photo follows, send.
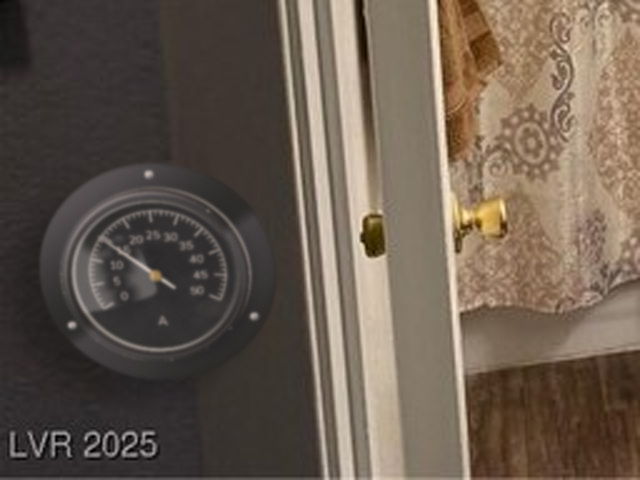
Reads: 15A
